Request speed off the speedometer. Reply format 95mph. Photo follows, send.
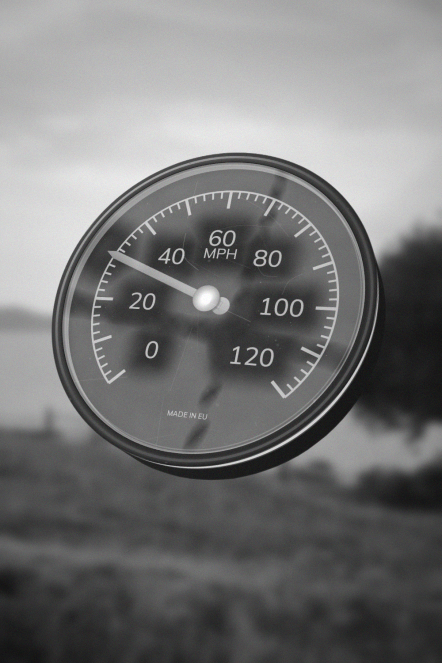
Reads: 30mph
